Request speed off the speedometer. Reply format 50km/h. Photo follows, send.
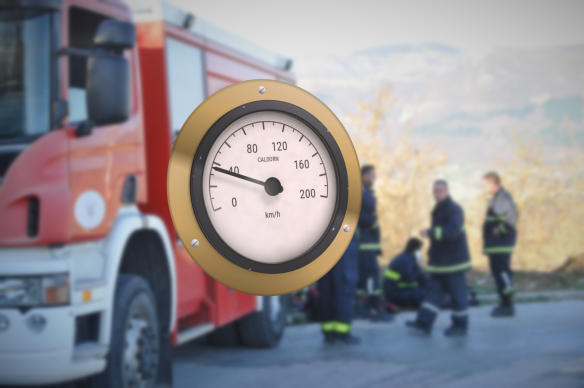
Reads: 35km/h
